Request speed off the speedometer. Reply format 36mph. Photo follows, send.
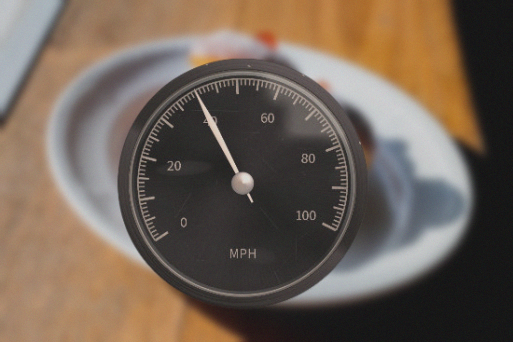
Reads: 40mph
